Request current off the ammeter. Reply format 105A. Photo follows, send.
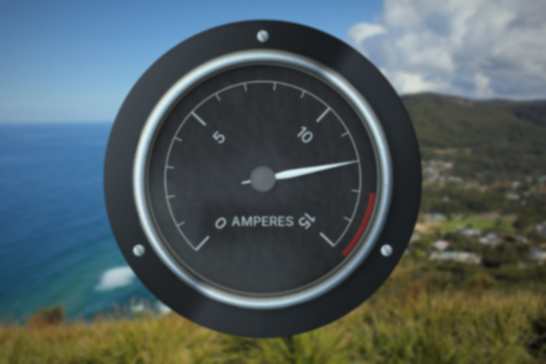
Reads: 12A
